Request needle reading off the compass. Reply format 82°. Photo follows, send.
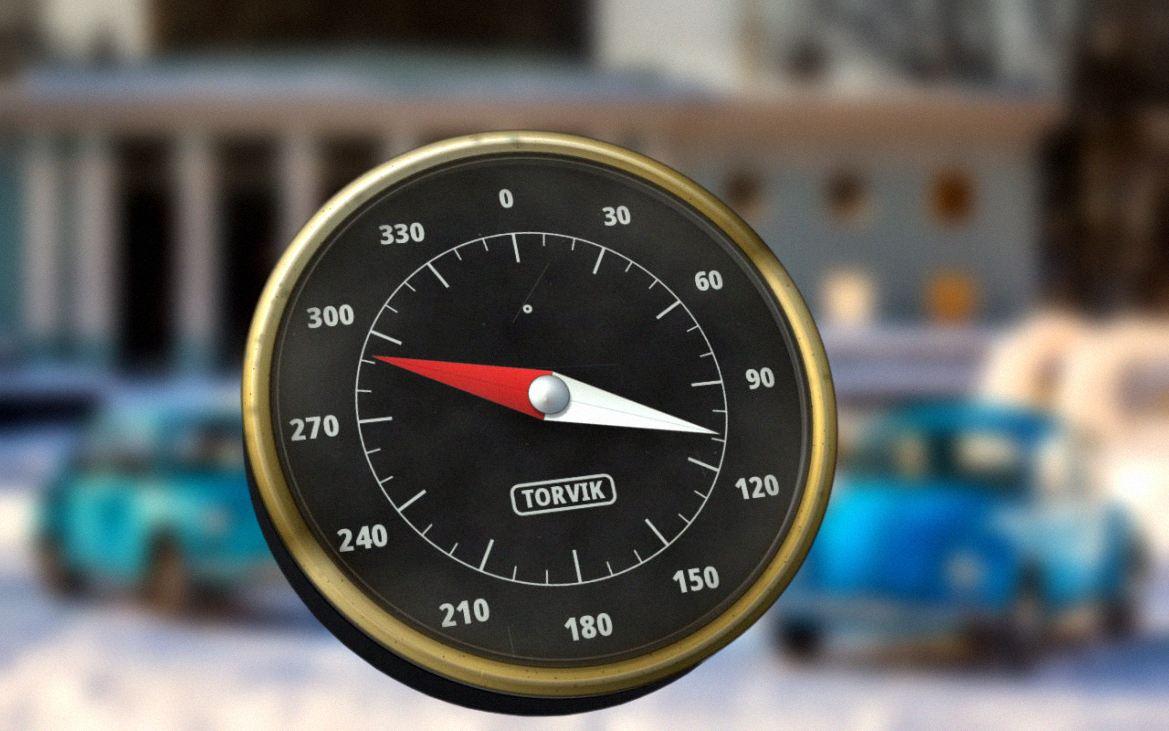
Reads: 290°
